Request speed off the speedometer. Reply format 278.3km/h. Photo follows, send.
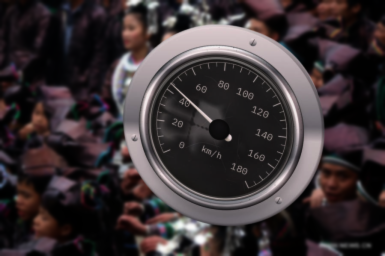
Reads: 45km/h
